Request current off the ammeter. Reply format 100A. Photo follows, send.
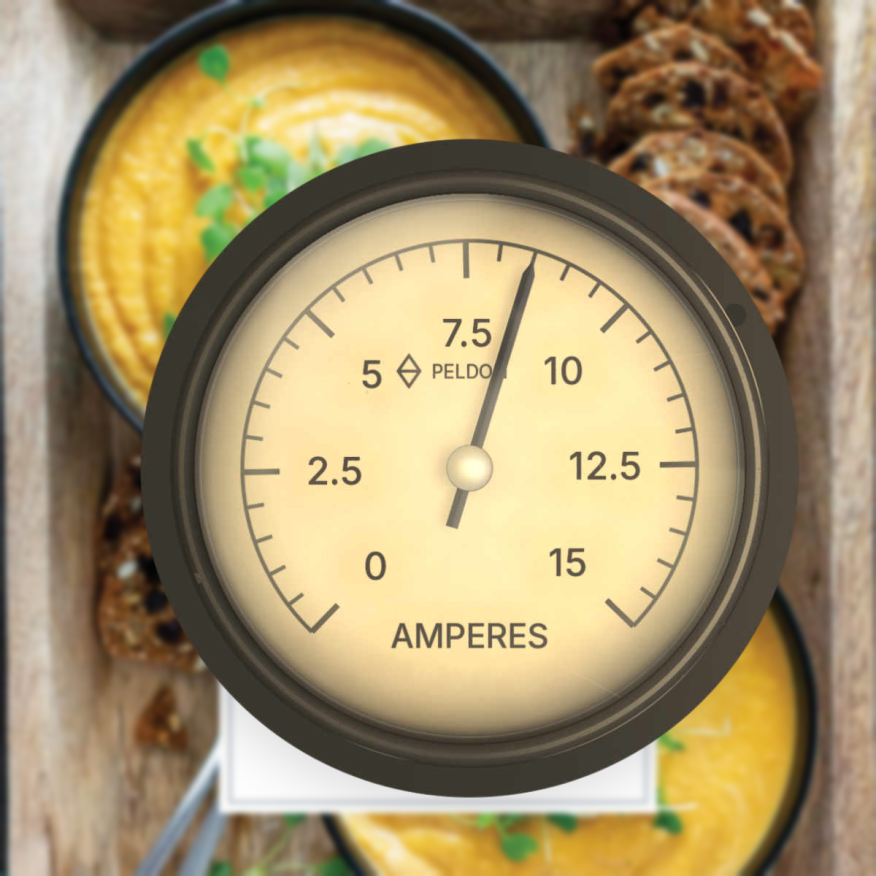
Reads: 8.5A
